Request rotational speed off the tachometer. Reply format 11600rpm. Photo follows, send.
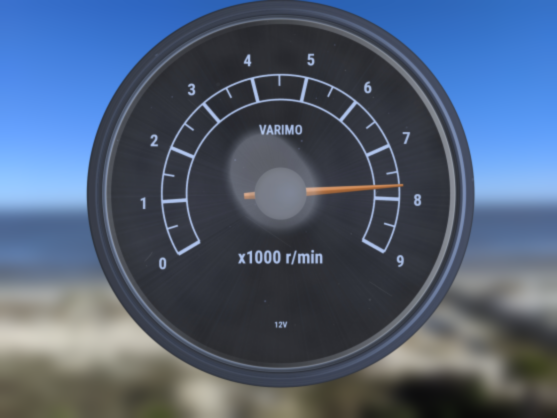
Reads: 7750rpm
